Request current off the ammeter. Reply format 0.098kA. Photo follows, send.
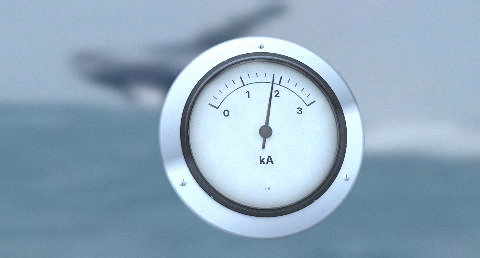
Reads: 1.8kA
